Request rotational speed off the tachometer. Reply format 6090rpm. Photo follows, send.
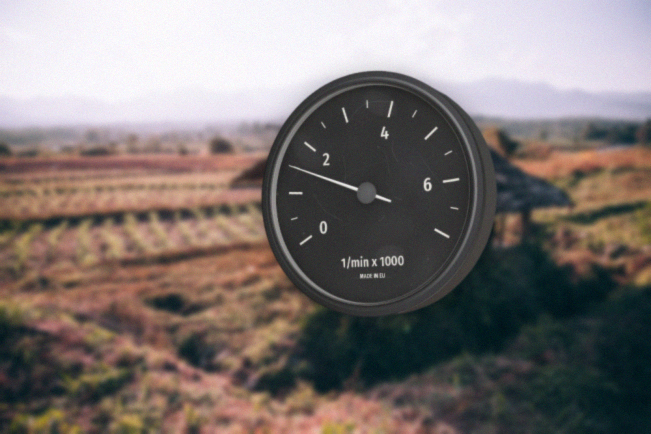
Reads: 1500rpm
